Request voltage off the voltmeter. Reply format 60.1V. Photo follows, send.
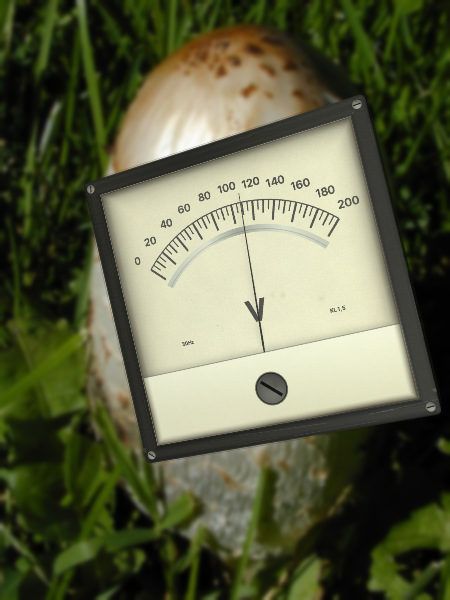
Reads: 110V
